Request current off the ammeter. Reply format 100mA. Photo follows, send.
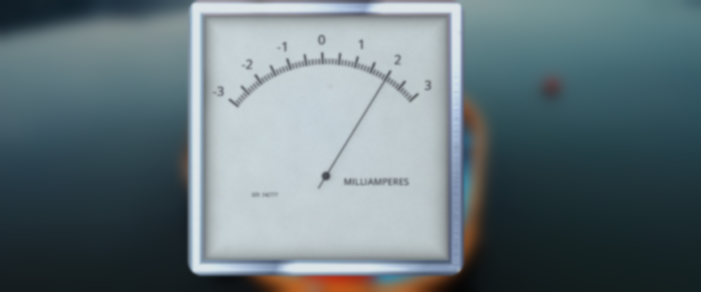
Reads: 2mA
